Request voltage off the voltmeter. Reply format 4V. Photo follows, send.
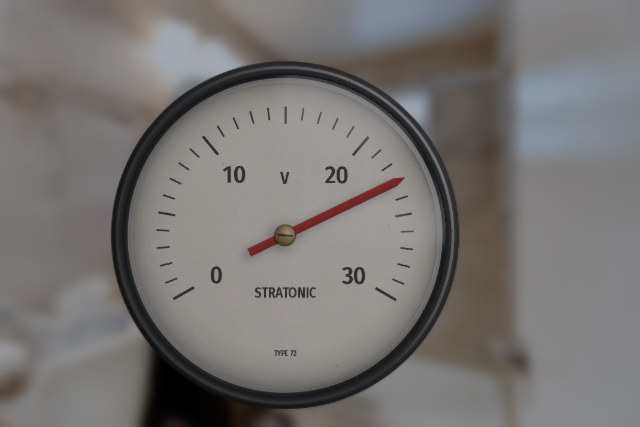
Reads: 23V
